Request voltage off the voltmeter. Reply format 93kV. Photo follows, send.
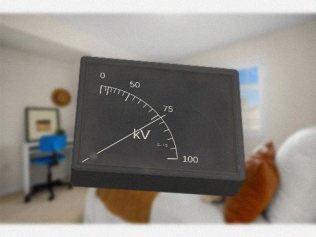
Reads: 77.5kV
